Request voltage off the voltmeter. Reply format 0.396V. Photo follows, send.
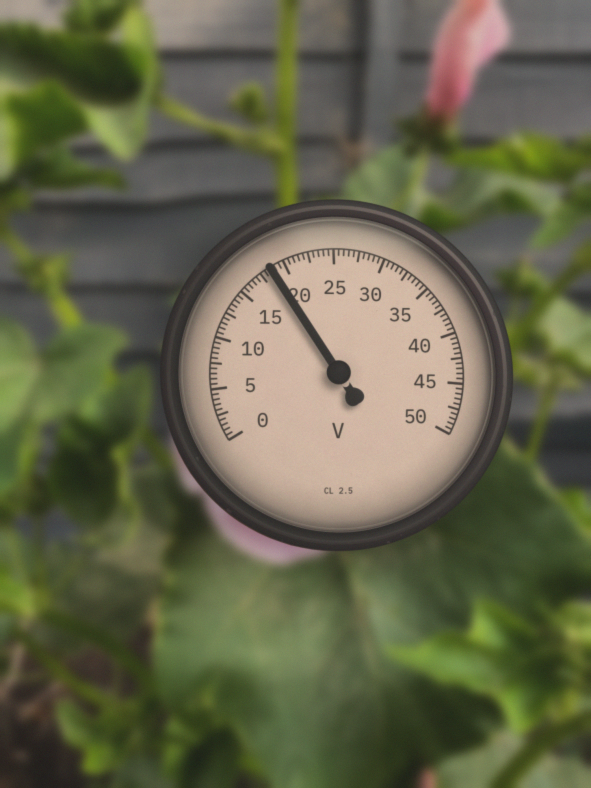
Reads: 18.5V
